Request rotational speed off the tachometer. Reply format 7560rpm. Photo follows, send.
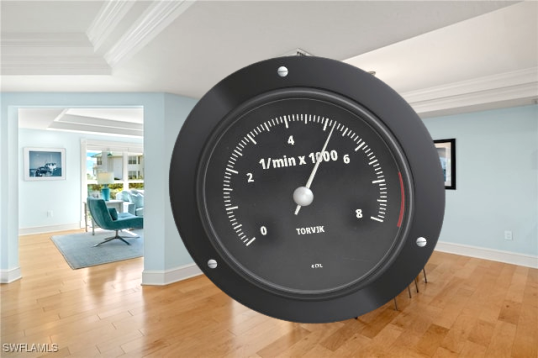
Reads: 5200rpm
